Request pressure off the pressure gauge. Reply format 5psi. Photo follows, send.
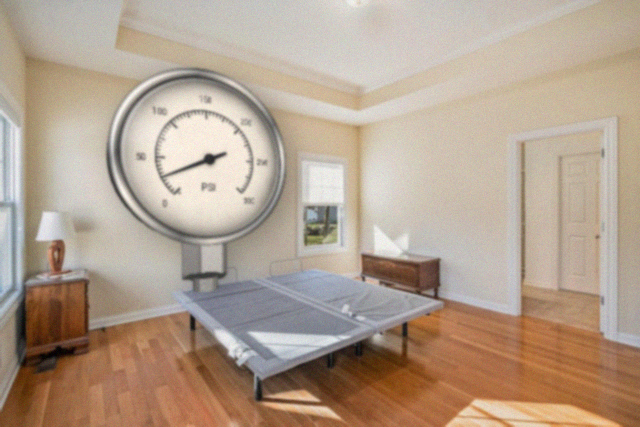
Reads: 25psi
